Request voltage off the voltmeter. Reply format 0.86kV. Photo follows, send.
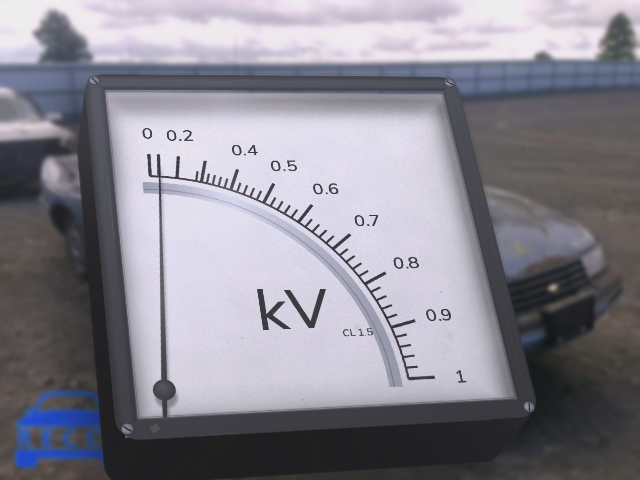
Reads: 0.1kV
